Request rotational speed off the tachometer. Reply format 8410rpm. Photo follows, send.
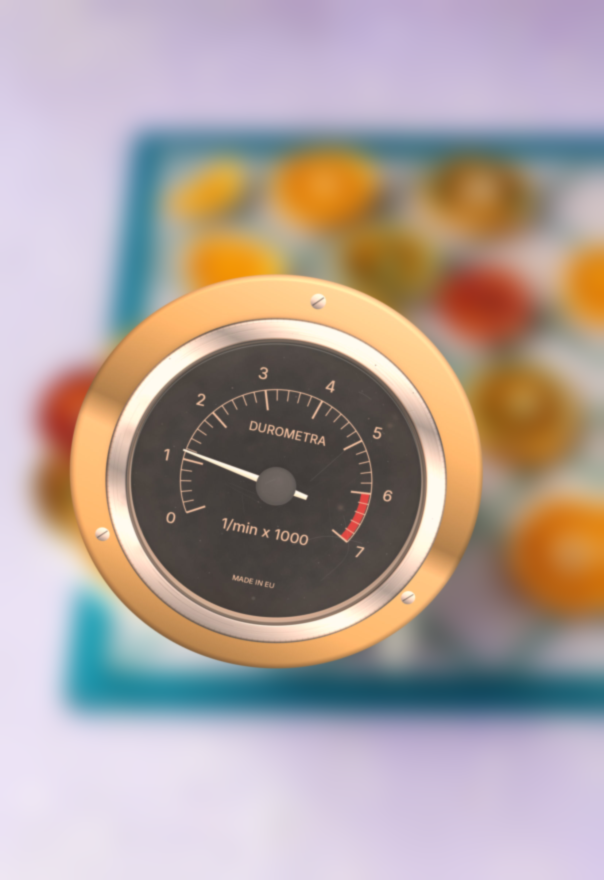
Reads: 1200rpm
